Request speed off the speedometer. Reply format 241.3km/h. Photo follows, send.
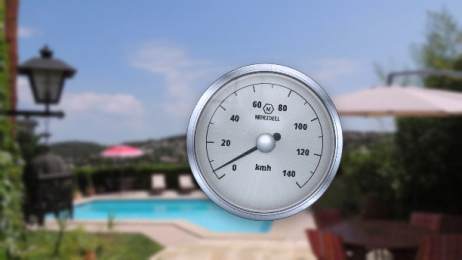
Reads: 5km/h
